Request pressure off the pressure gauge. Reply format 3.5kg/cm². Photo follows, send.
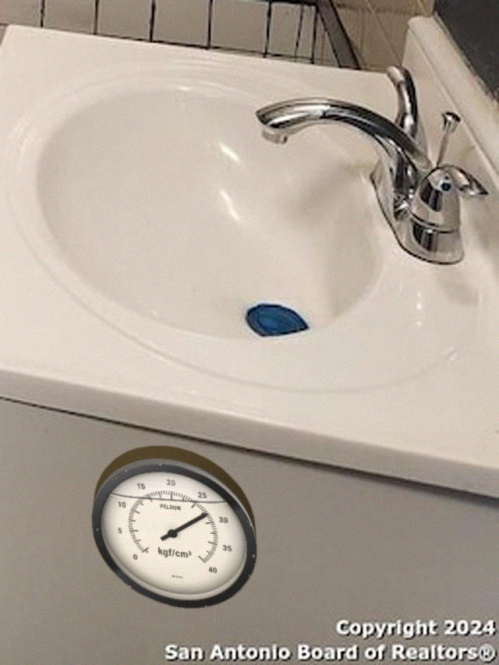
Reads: 27.5kg/cm²
